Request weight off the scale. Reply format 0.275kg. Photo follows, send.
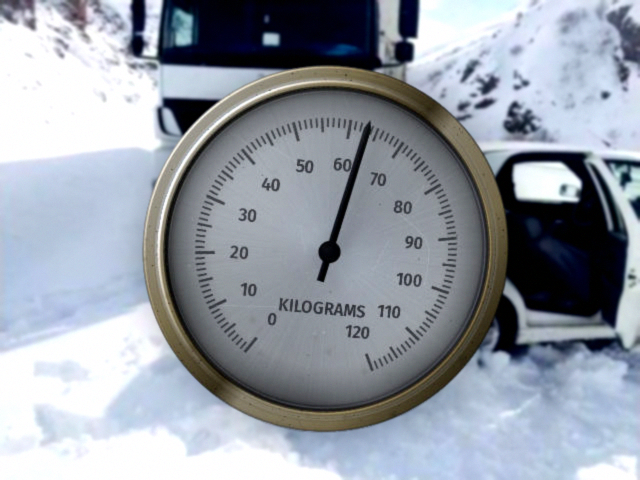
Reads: 63kg
